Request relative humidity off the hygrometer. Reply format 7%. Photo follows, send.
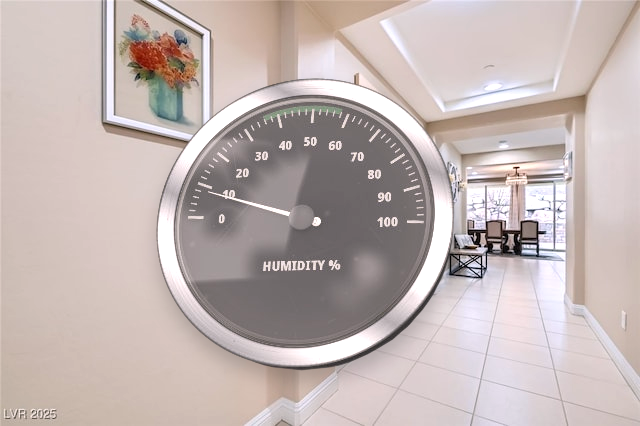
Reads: 8%
